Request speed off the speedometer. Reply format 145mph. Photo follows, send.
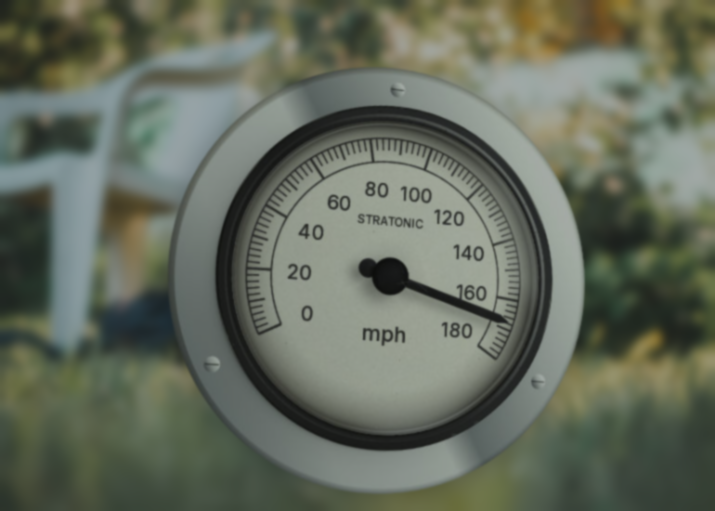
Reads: 168mph
